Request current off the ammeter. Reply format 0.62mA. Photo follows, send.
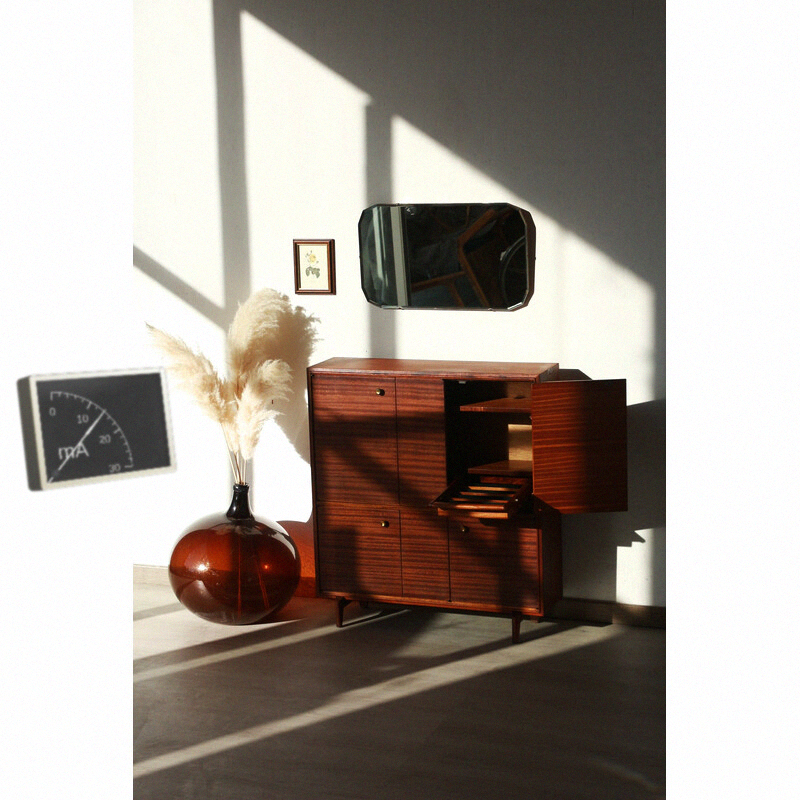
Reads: 14mA
